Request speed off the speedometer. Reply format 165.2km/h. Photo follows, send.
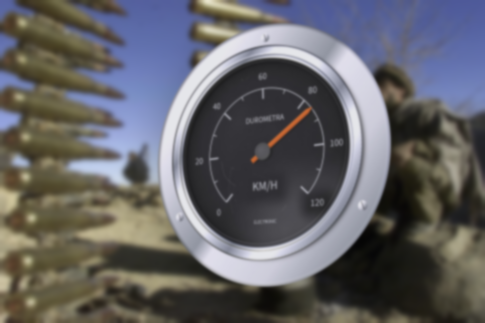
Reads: 85km/h
